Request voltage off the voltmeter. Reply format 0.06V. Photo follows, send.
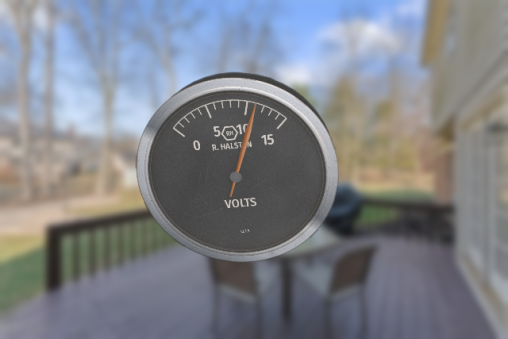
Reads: 11V
